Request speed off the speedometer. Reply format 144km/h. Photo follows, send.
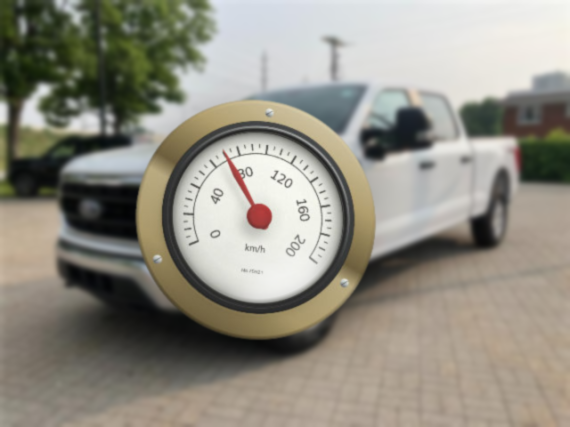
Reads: 70km/h
